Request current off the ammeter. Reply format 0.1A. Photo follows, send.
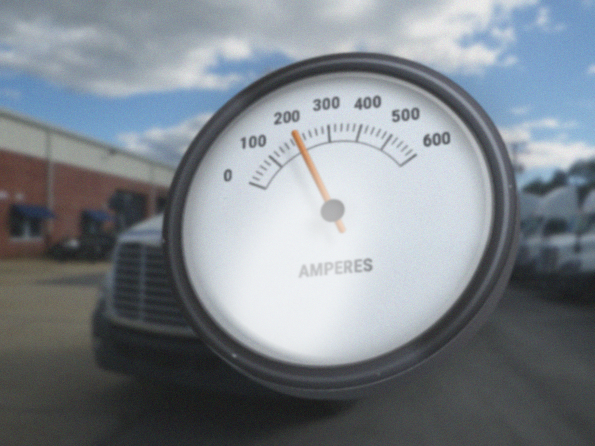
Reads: 200A
